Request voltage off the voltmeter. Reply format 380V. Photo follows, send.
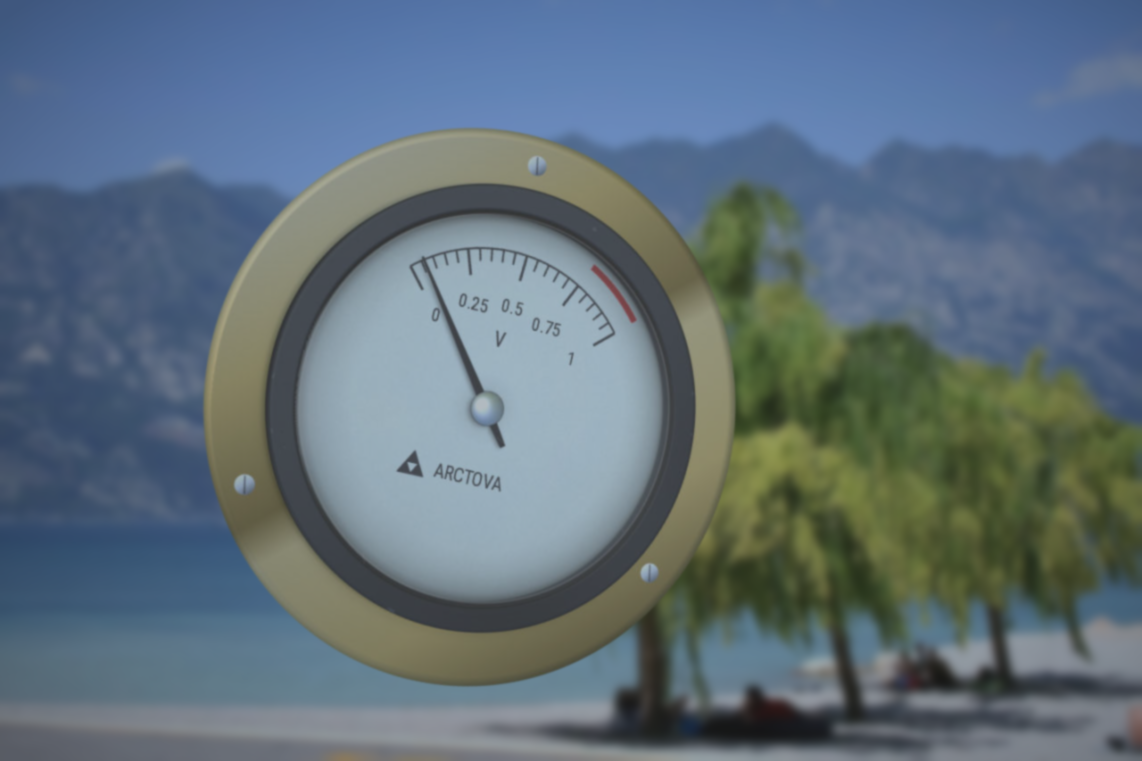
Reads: 0.05V
